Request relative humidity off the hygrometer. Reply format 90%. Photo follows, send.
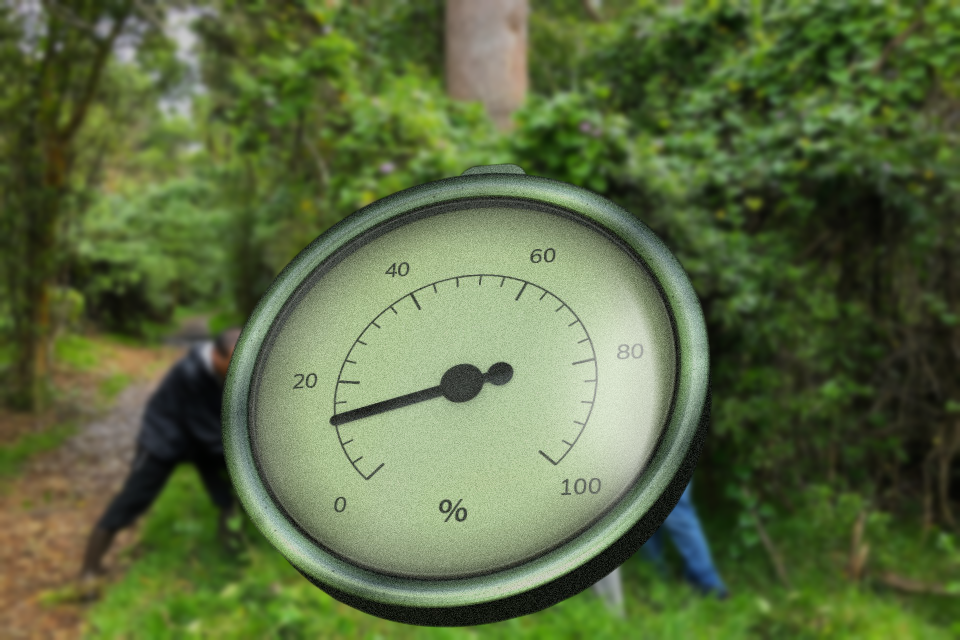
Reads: 12%
